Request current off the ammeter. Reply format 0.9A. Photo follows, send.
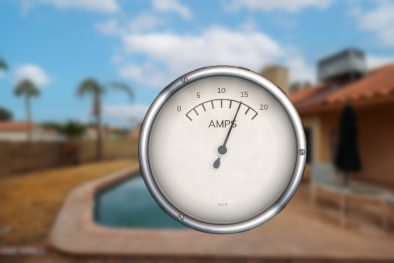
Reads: 15A
